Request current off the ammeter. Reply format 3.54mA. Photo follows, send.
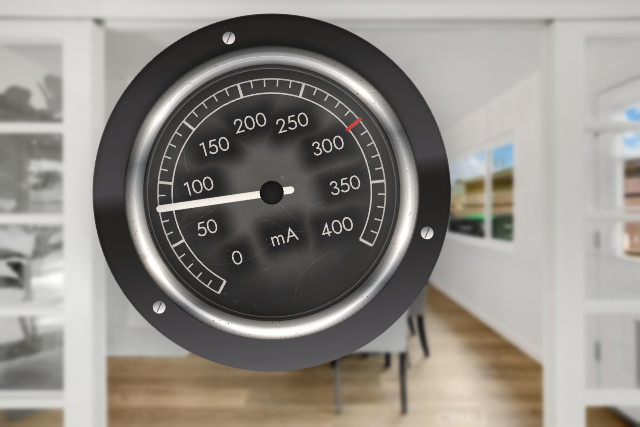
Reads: 80mA
